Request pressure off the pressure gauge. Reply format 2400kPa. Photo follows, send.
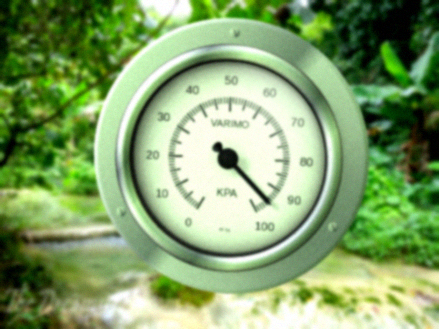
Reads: 95kPa
